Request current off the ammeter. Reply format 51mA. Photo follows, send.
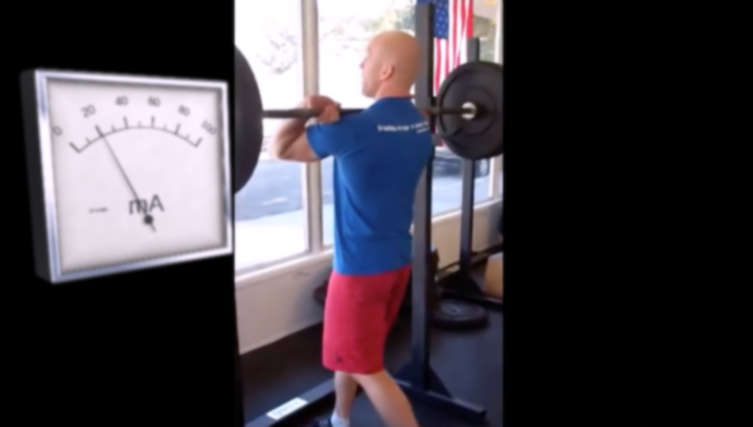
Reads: 20mA
